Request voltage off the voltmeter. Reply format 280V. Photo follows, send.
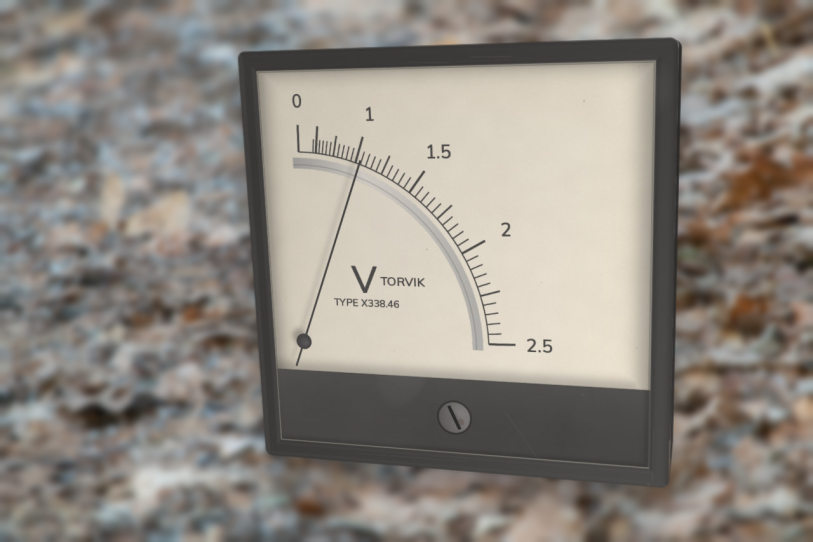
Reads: 1.05V
